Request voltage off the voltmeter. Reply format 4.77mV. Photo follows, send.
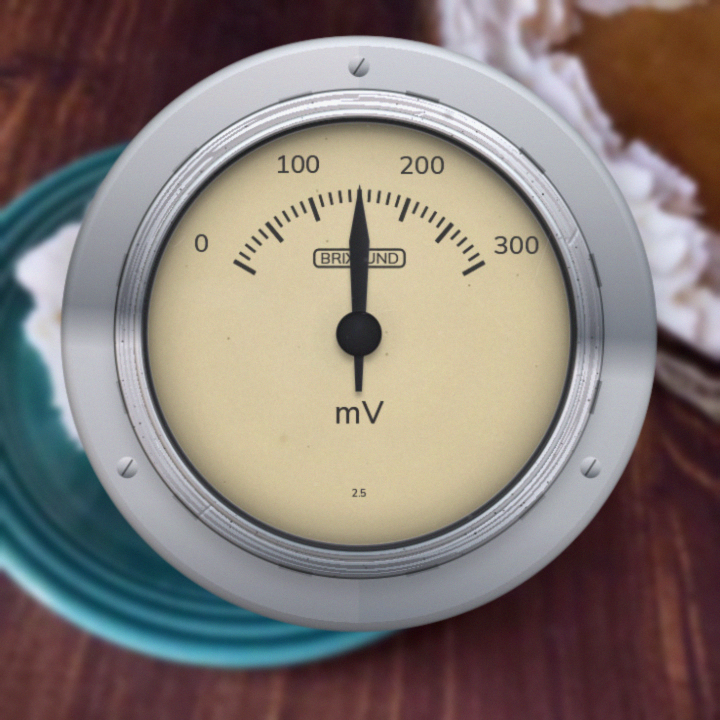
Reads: 150mV
